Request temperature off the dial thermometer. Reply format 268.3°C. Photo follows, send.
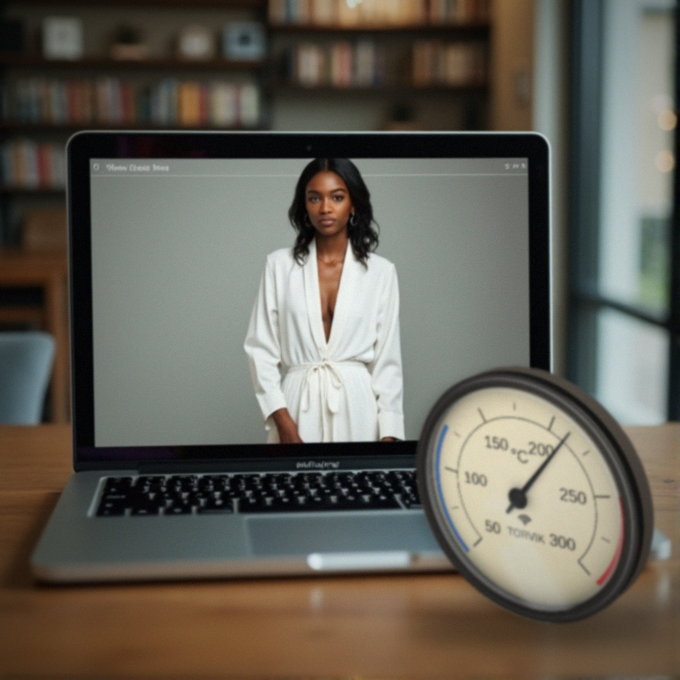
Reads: 212.5°C
